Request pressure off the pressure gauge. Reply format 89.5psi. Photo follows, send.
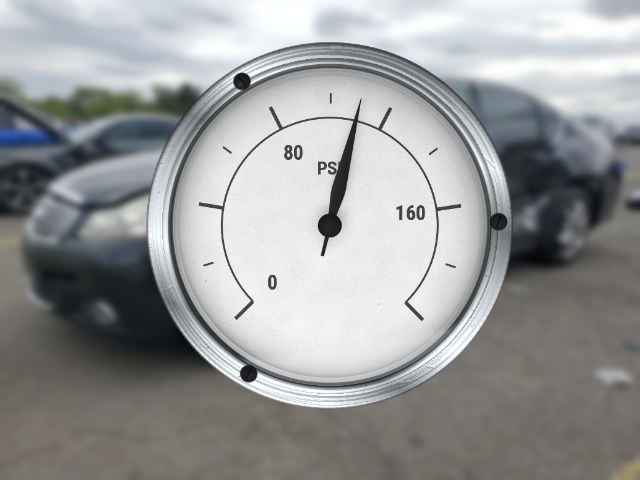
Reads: 110psi
